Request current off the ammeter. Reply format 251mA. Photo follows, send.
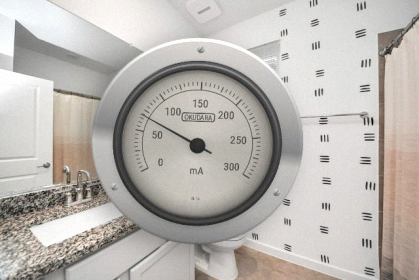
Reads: 70mA
